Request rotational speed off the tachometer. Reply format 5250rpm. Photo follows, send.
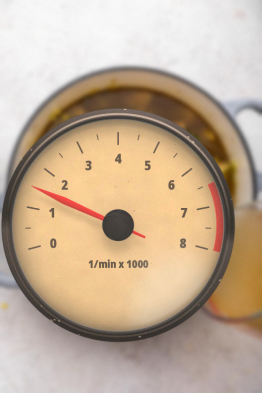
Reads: 1500rpm
